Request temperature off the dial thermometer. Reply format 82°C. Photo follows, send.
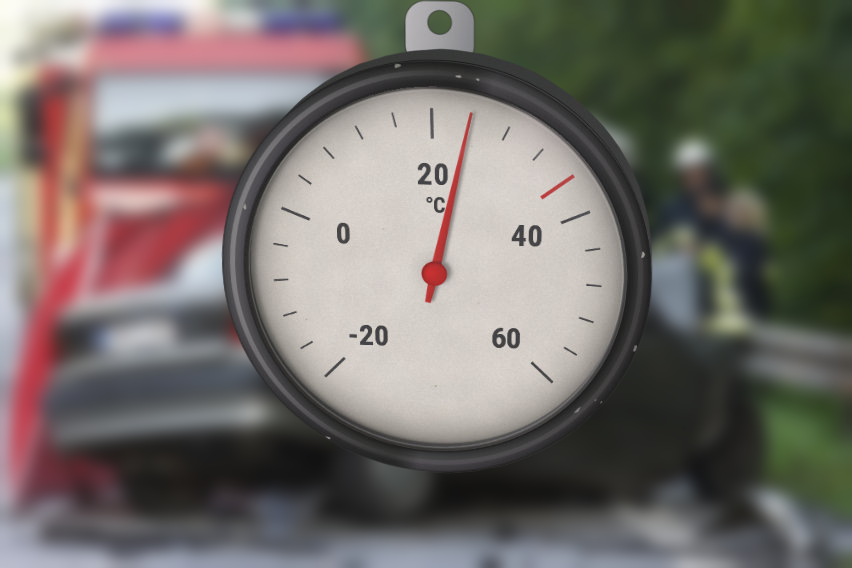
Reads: 24°C
